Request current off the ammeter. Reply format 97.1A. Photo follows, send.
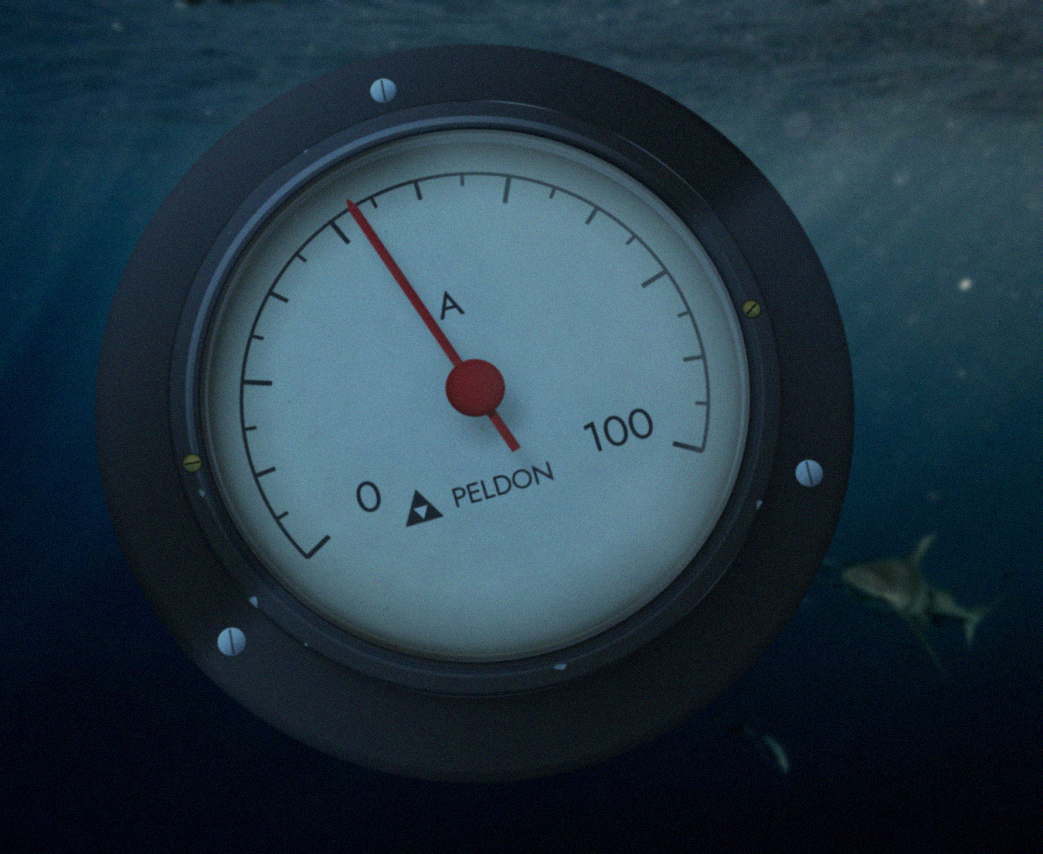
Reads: 42.5A
